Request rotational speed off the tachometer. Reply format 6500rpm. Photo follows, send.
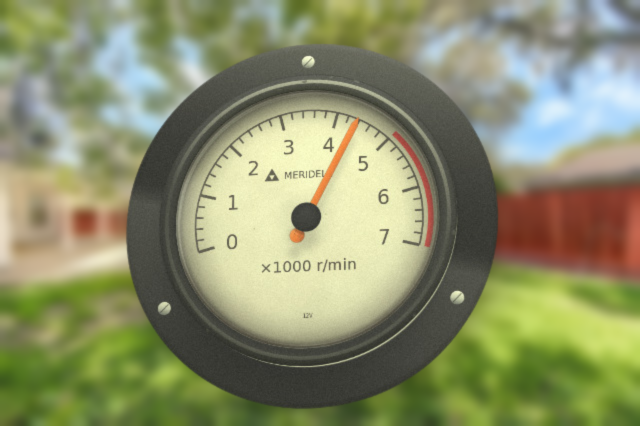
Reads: 4400rpm
